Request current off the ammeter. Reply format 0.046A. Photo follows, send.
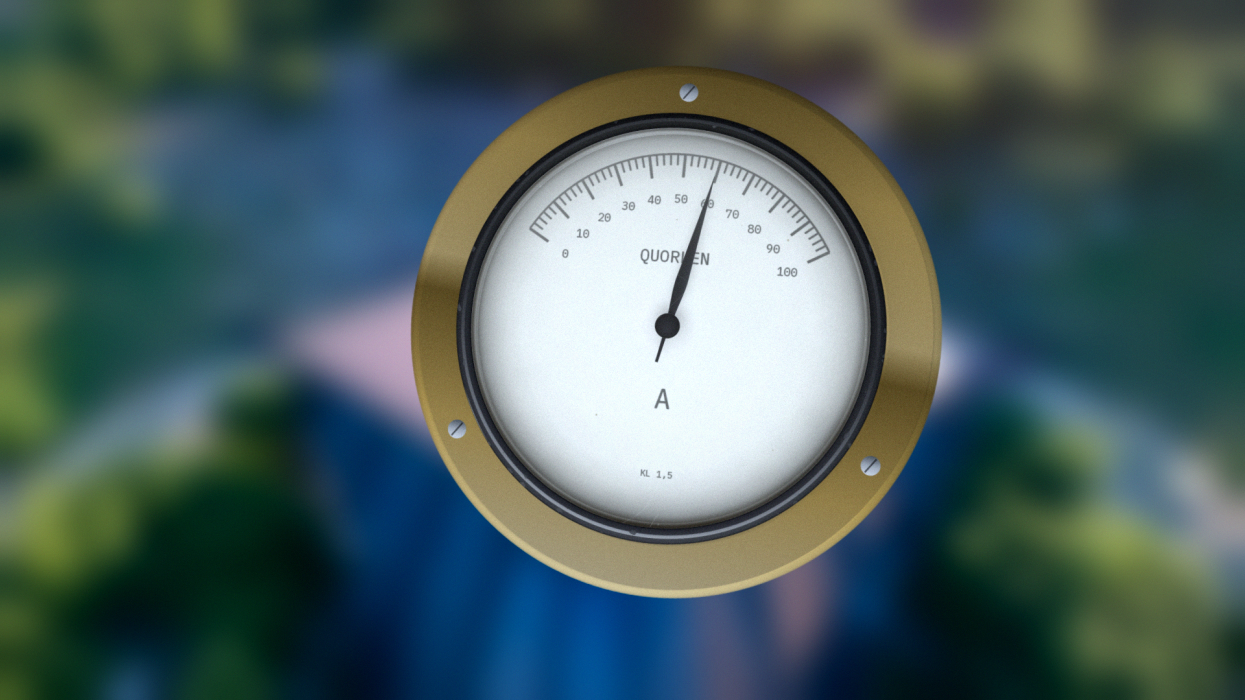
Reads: 60A
